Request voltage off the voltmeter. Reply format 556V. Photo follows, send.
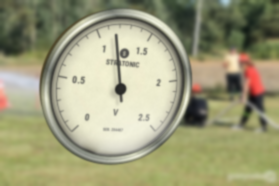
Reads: 1.15V
